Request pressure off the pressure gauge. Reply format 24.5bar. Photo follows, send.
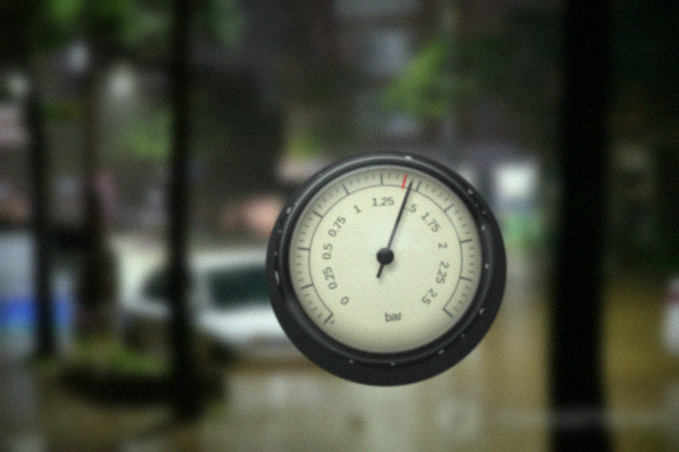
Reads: 1.45bar
